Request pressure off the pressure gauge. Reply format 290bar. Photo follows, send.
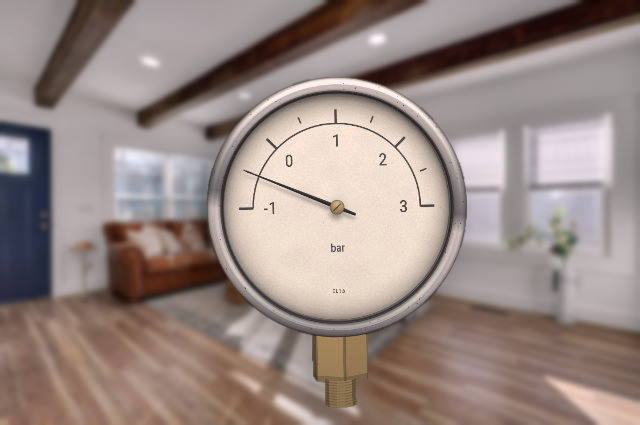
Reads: -0.5bar
